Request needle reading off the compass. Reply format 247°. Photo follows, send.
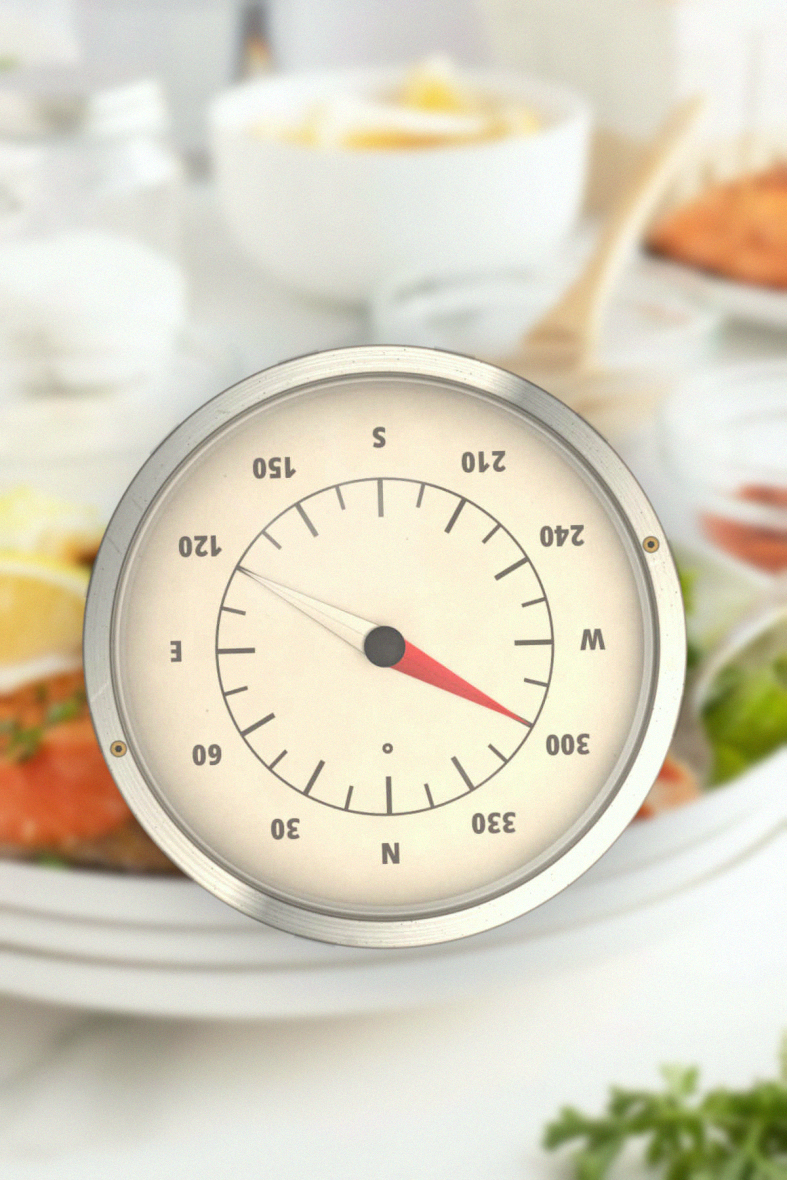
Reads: 300°
